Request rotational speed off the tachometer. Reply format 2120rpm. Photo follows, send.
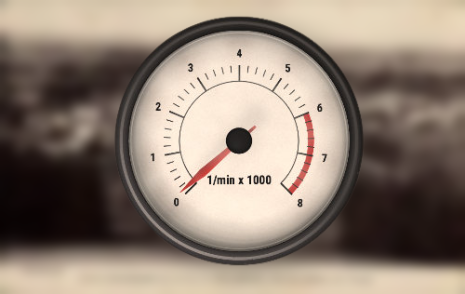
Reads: 100rpm
